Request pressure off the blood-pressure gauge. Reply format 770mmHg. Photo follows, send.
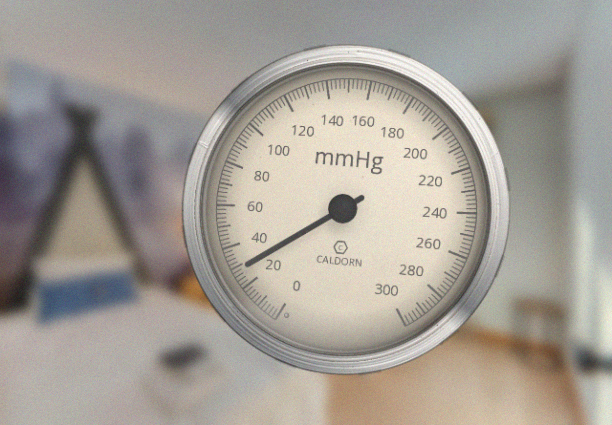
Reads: 28mmHg
